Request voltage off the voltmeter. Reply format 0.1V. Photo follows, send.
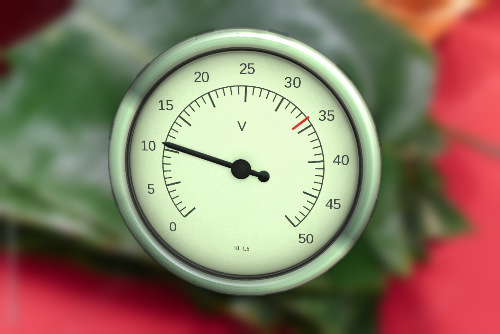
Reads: 11V
